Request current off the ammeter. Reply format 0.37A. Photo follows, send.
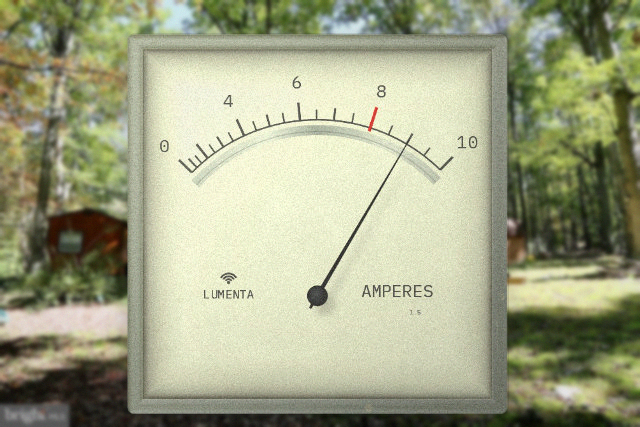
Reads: 9A
